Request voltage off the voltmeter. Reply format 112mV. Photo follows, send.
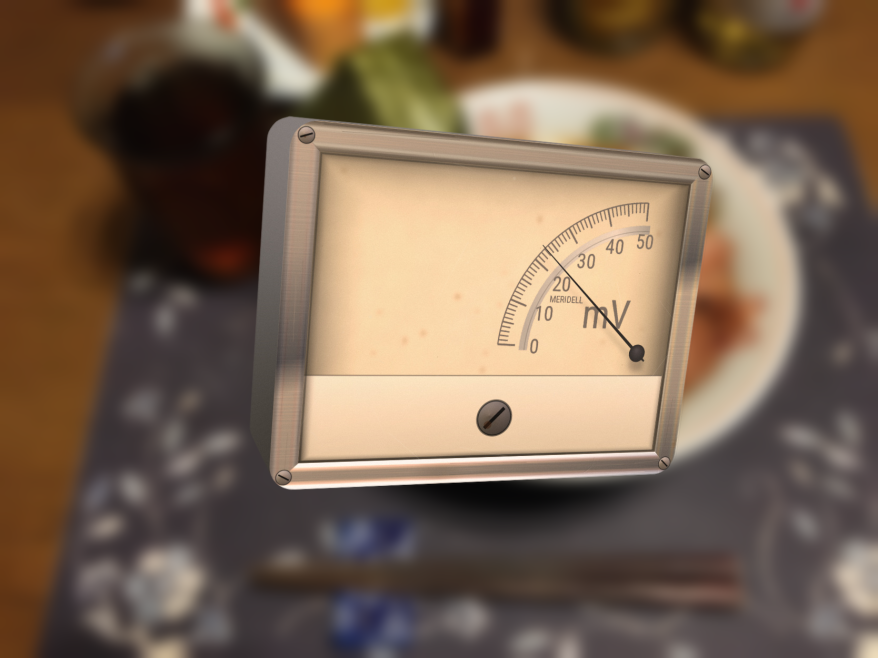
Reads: 23mV
